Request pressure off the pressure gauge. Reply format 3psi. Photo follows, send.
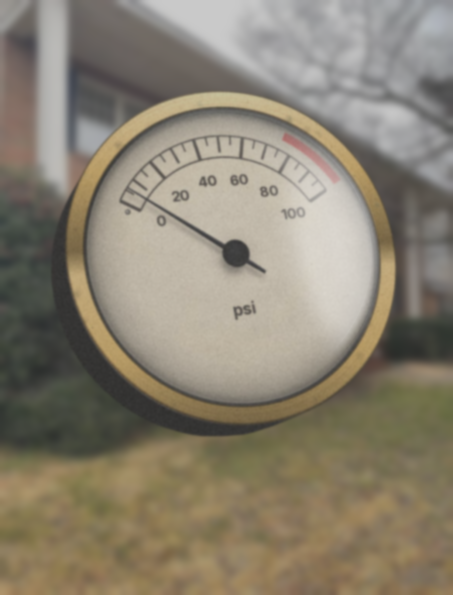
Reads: 5psi
